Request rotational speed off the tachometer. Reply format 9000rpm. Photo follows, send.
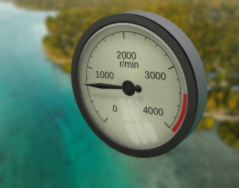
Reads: 700rpm
